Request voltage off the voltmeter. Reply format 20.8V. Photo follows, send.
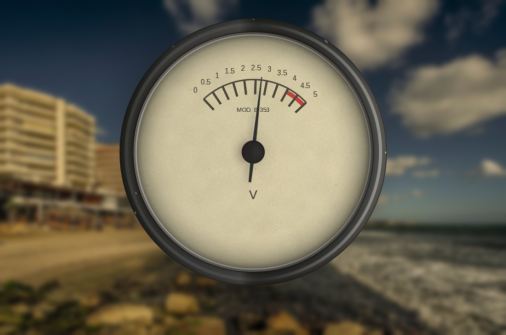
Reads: 2.75V
